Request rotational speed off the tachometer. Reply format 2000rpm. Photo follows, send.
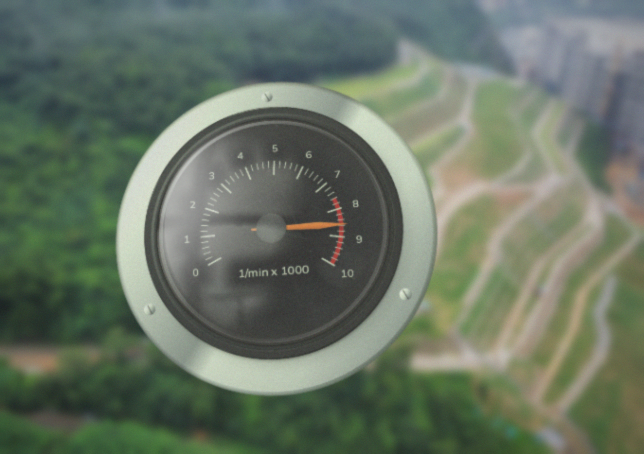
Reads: 8600rpm
